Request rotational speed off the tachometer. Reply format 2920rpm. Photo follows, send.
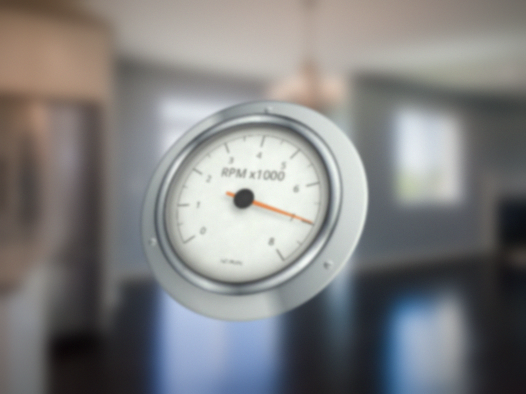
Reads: 7000rpm
